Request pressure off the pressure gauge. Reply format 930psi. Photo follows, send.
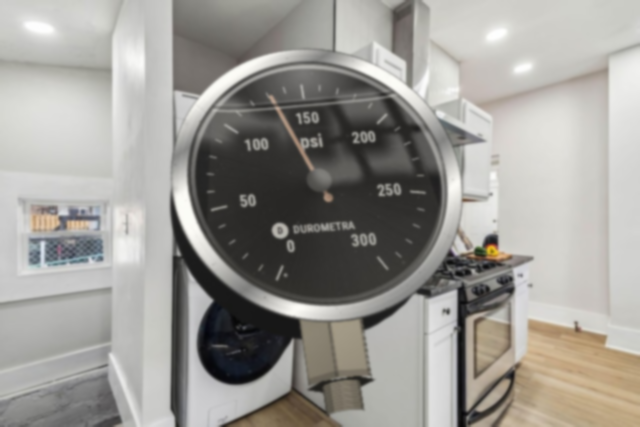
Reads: 130psi
